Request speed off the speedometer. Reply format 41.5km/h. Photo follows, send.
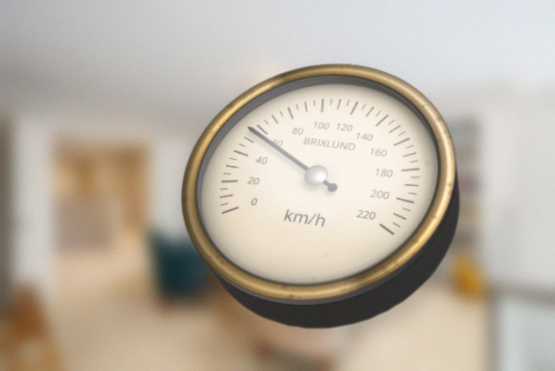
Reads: 55km/h
